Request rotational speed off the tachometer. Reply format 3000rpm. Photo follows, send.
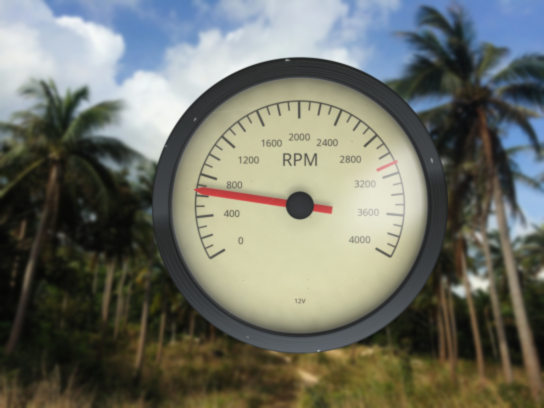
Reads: 650rpm
